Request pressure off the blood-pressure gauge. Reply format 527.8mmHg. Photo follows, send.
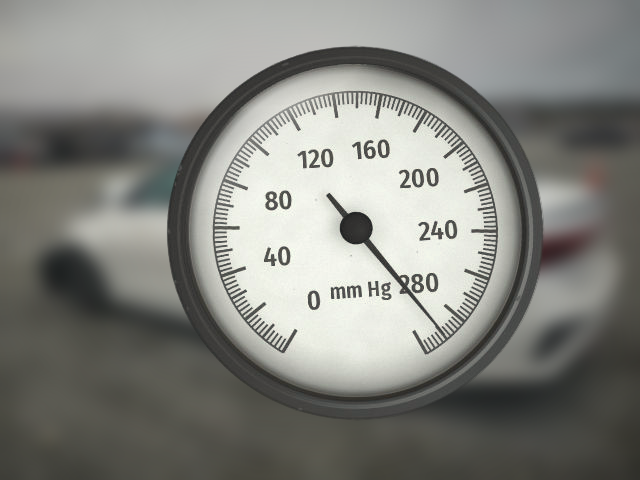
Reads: 290mmHg
